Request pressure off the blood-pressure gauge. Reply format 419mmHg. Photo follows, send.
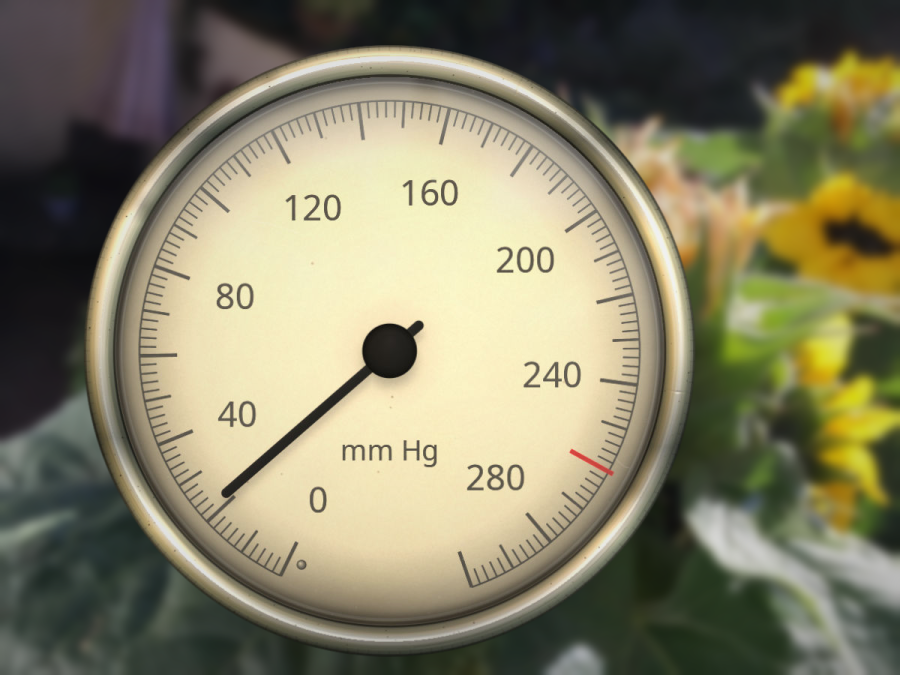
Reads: 22mmHg
